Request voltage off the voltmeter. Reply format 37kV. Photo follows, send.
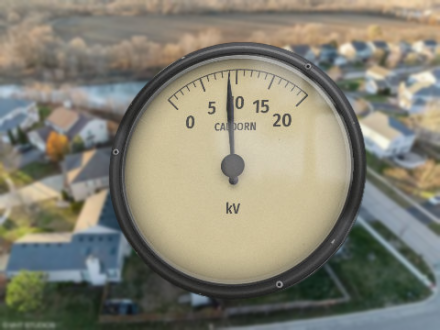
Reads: 9kV
